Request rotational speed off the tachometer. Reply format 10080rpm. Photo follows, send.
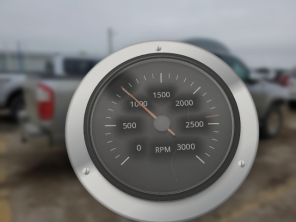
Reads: 1000rpm
